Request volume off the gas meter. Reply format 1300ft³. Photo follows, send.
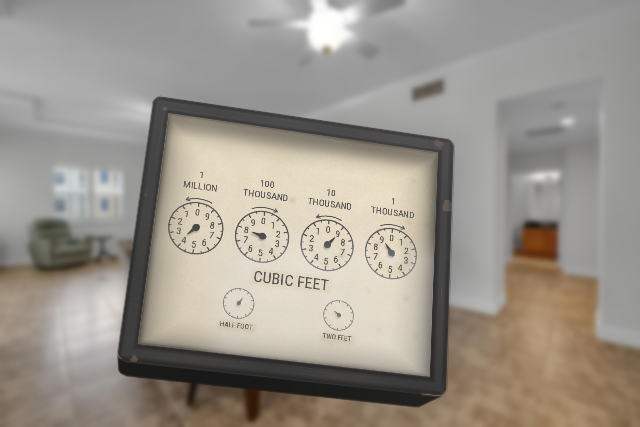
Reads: 378900ft³
